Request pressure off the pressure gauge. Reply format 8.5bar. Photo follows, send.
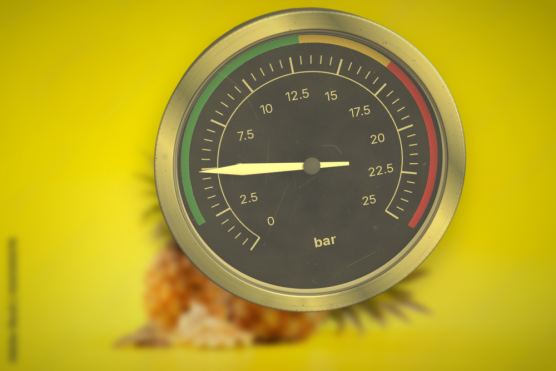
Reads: 5bar
